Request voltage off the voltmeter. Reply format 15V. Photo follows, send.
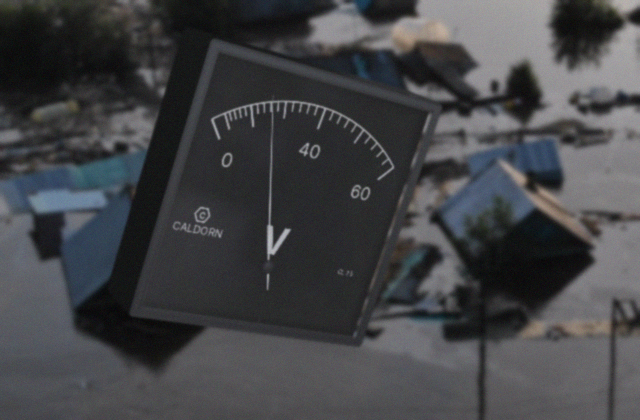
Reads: 26V
